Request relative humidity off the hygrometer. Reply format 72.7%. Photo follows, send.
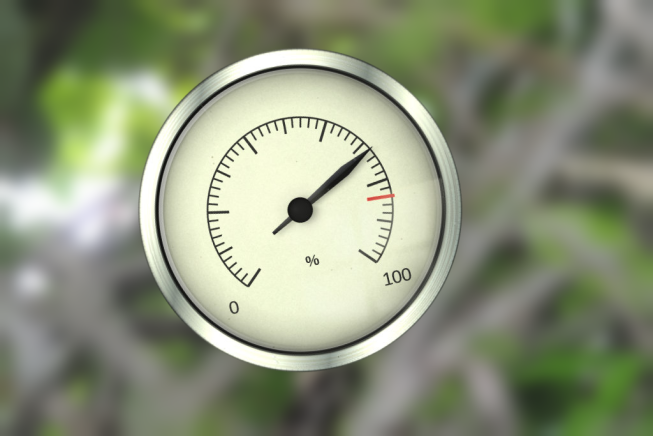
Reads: 72%
